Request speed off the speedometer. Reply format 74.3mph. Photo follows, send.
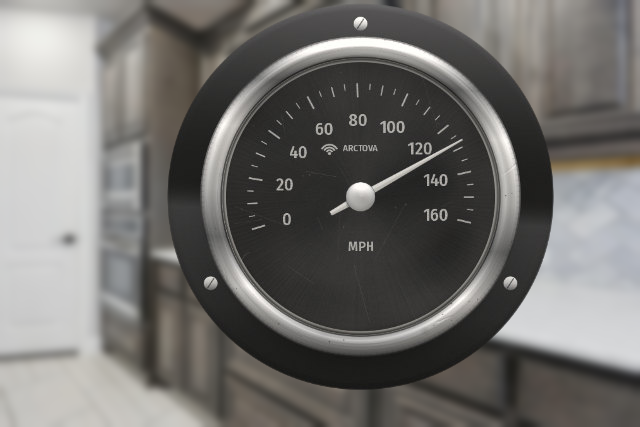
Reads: 127.5mph
